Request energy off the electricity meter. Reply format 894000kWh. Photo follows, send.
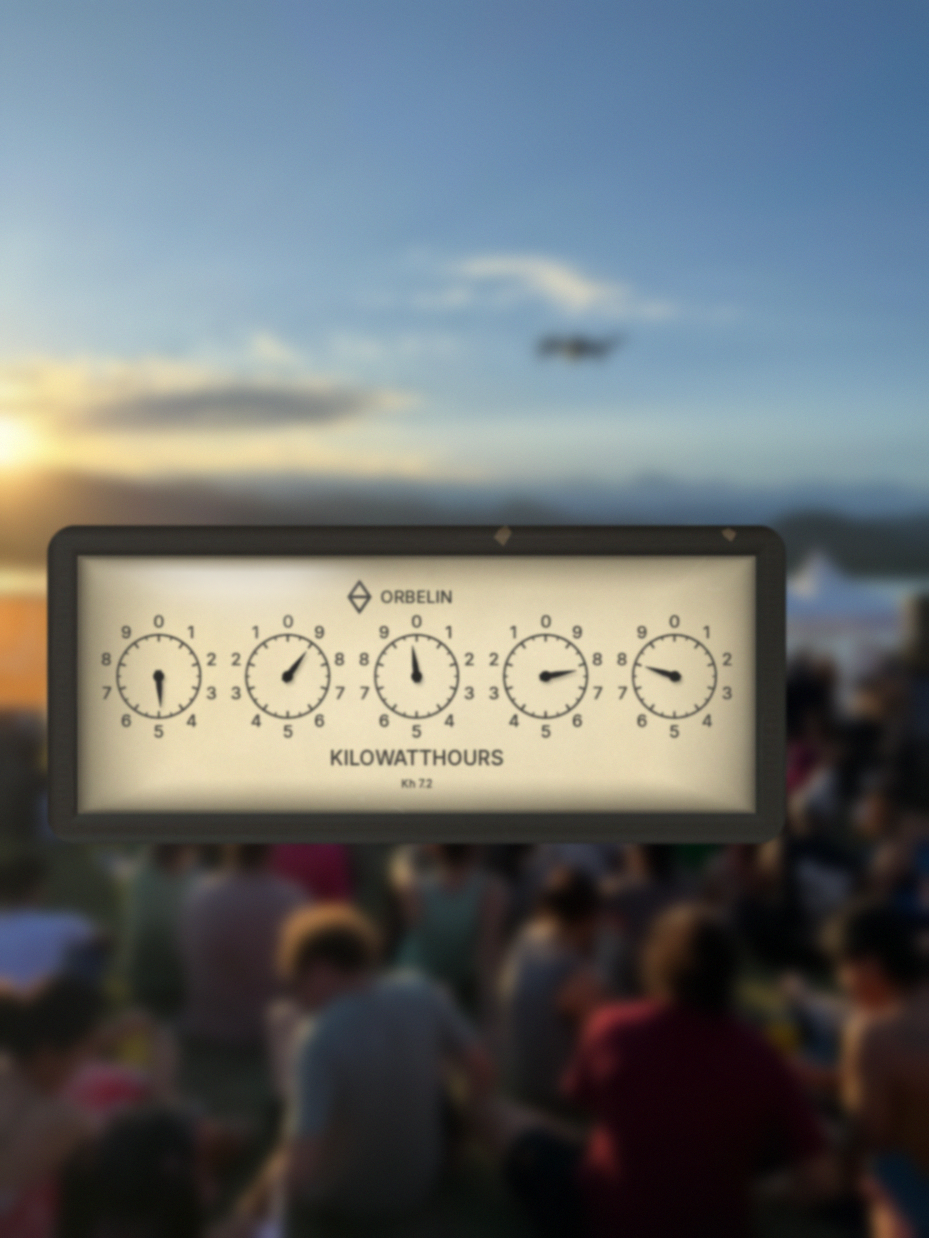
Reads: 48978kWh
